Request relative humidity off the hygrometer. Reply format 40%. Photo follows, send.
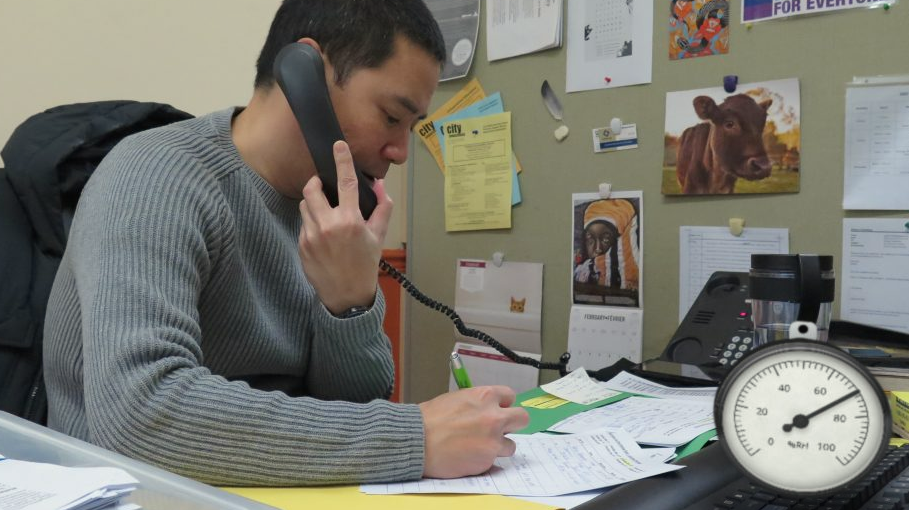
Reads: 70%
